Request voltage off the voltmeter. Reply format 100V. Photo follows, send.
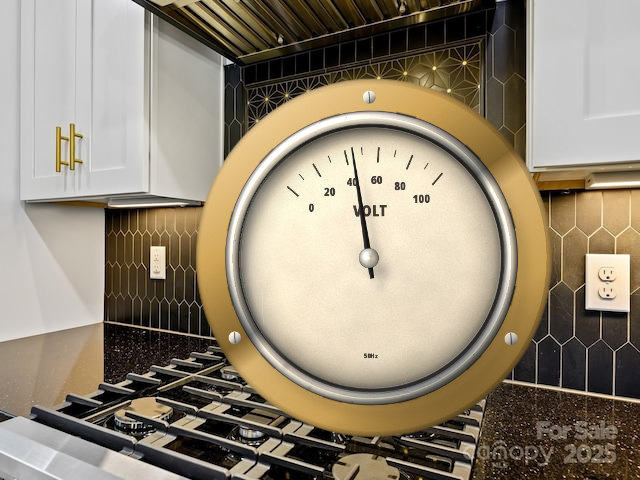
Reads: 45V
